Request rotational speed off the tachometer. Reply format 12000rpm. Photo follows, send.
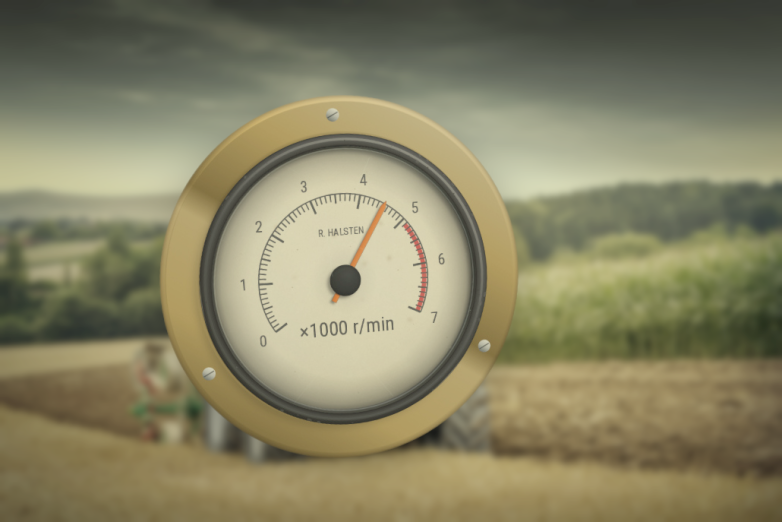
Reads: 4500rpm
